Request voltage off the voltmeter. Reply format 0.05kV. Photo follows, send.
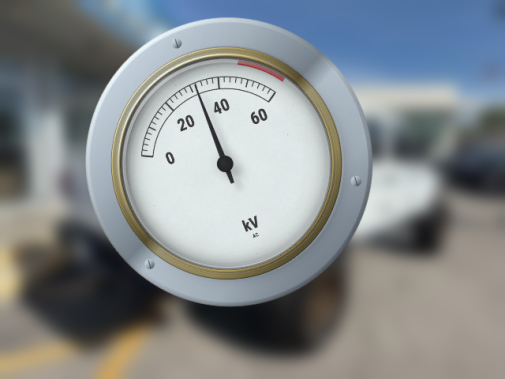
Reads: 32kV
